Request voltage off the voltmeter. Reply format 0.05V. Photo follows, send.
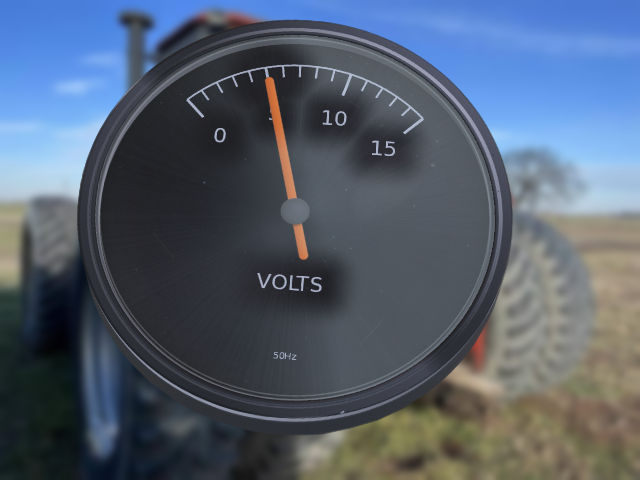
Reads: 5V
